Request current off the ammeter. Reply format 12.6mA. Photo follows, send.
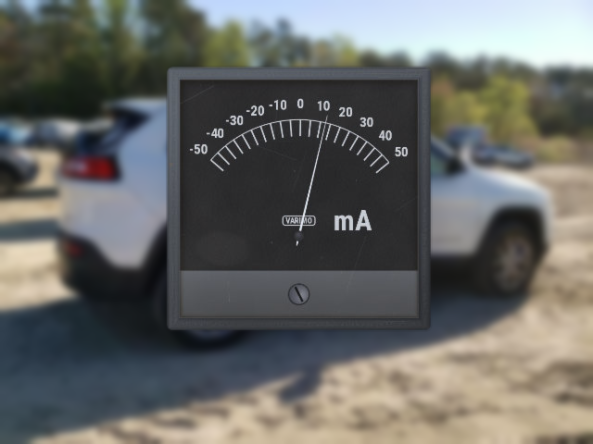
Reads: 12.5mA
